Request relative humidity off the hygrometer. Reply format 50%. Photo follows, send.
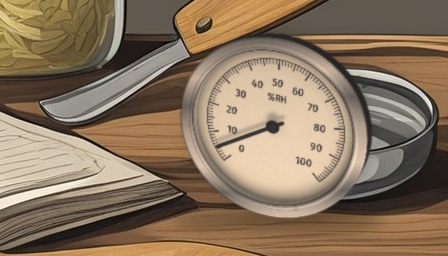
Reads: 5%
